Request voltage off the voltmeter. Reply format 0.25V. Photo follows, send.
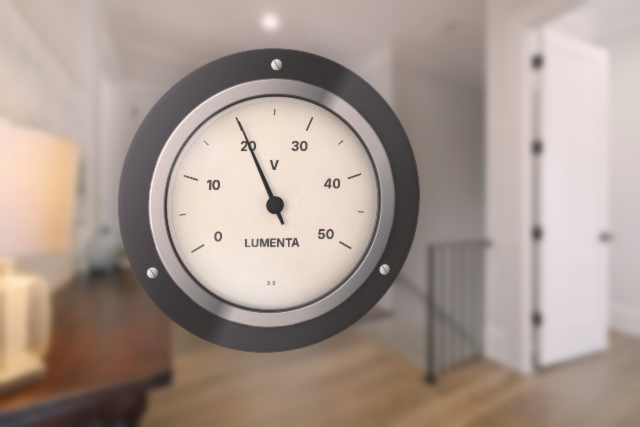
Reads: 20V
